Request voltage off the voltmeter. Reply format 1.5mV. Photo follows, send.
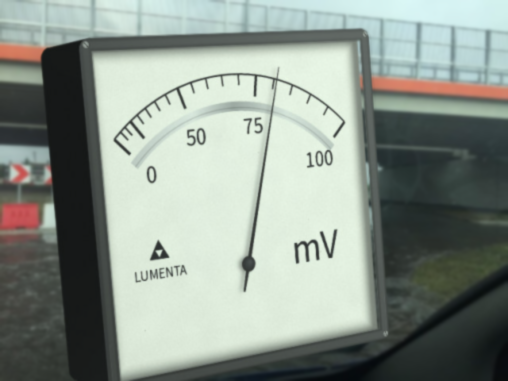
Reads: 80mV
